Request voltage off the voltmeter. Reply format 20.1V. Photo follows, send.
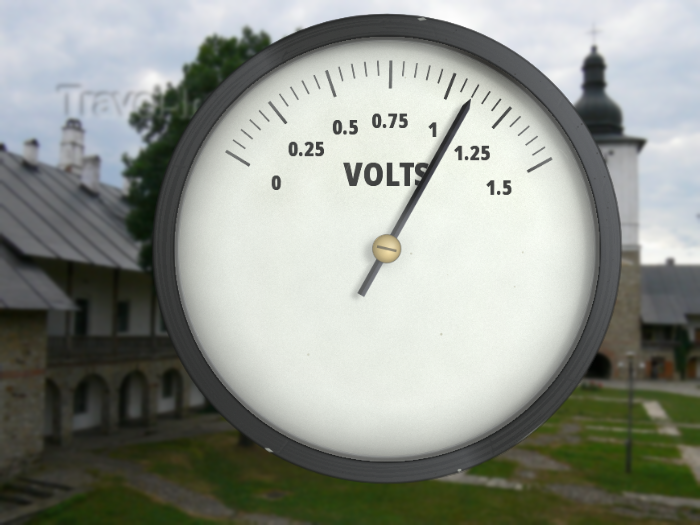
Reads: 1.1V
